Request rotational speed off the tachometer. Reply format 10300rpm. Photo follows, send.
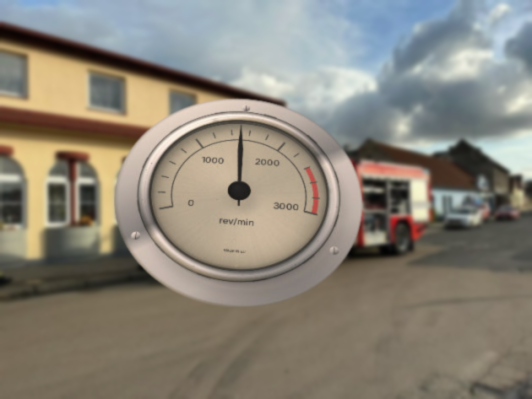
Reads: 1500rpm
